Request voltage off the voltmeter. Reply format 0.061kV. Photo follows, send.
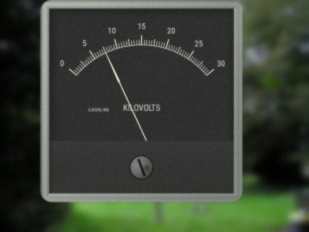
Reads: 7.5kV
